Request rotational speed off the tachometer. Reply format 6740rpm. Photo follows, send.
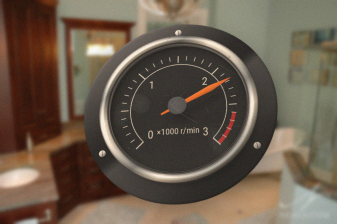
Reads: 2200rpm
